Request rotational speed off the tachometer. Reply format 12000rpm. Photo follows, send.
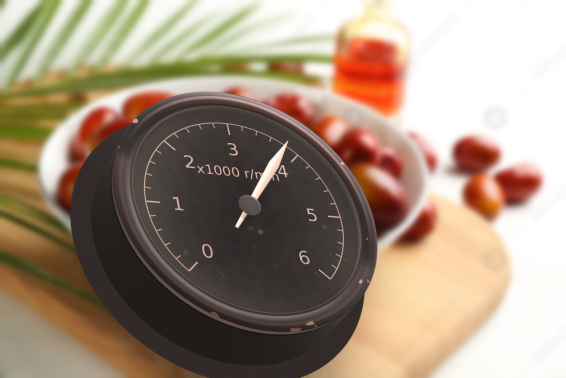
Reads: 3800rpm
